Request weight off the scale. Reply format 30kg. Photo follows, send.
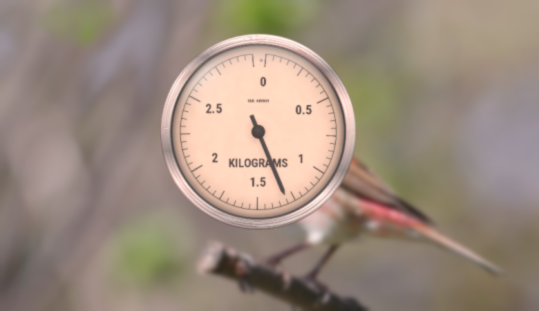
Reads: 1.3kg
